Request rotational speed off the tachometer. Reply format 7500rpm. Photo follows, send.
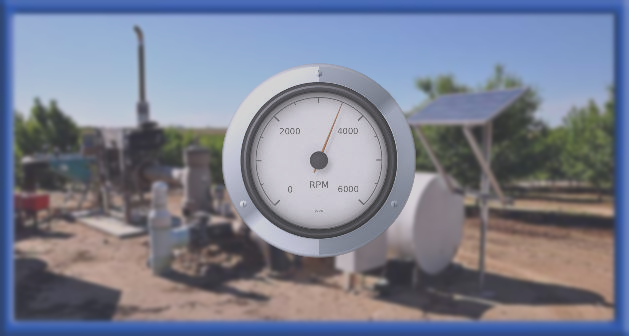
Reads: 3500rpm
